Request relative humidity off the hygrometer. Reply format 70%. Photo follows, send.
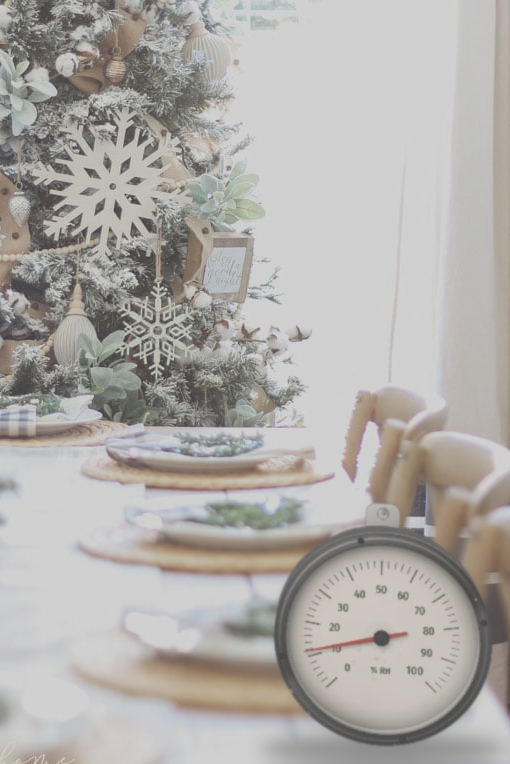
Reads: 12%
